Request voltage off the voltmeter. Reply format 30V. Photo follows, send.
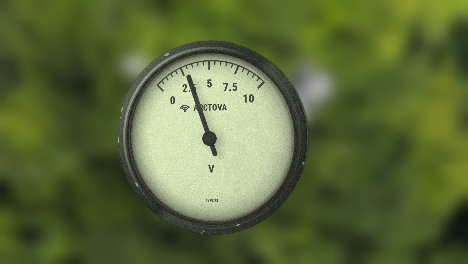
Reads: 3V
